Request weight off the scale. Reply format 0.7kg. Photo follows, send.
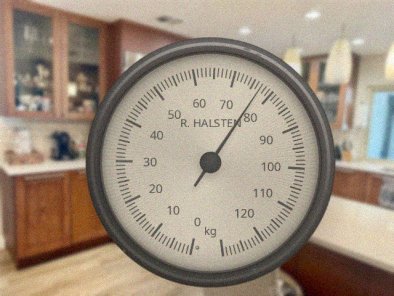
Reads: 77kg
